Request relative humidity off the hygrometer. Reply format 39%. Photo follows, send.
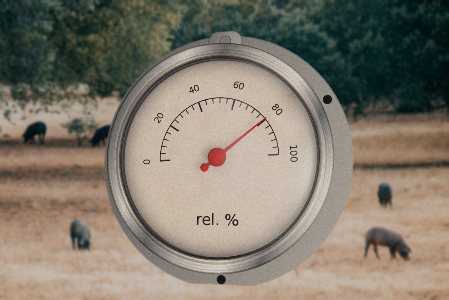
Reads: 80%
